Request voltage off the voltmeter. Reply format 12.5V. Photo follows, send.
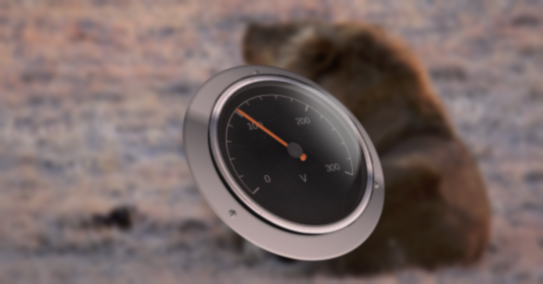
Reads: 100V
